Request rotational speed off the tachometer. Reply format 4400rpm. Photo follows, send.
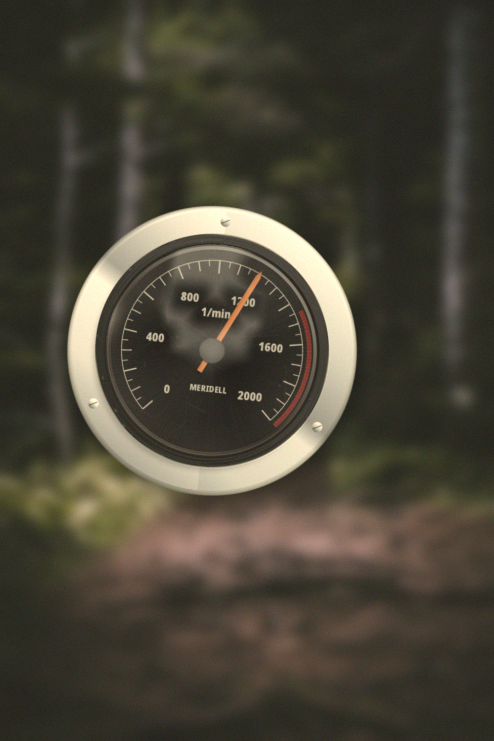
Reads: 1200rpm
